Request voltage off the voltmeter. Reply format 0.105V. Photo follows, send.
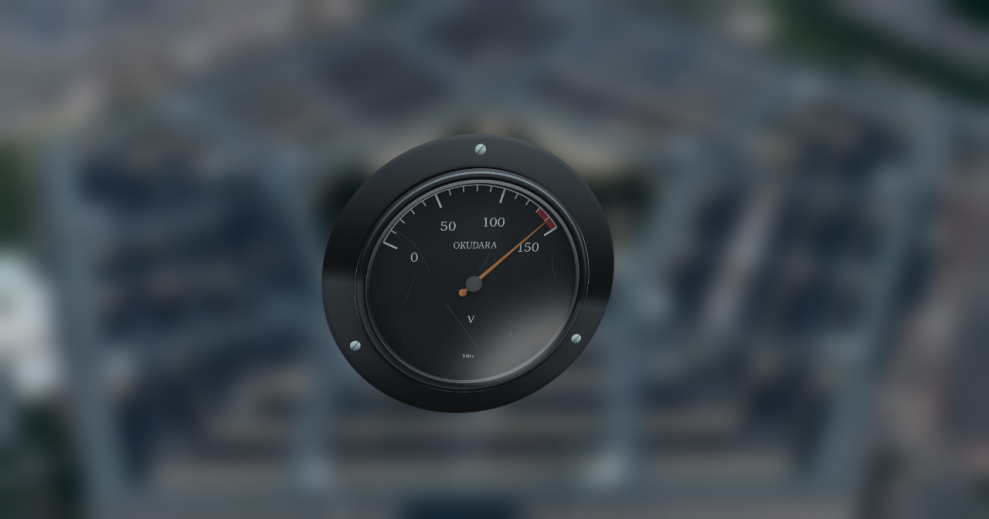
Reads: 140V
